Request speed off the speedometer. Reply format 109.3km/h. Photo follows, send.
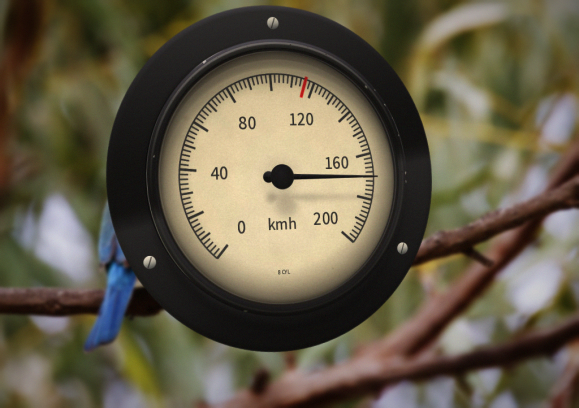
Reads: 170km/h
